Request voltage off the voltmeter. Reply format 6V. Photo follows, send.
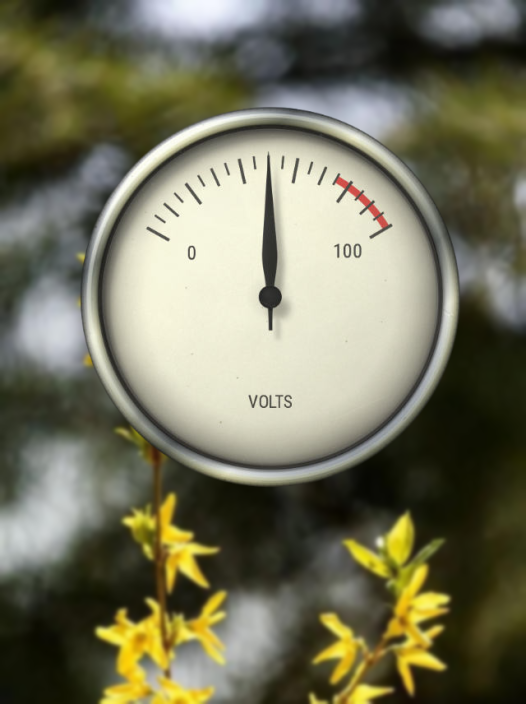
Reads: 50V
